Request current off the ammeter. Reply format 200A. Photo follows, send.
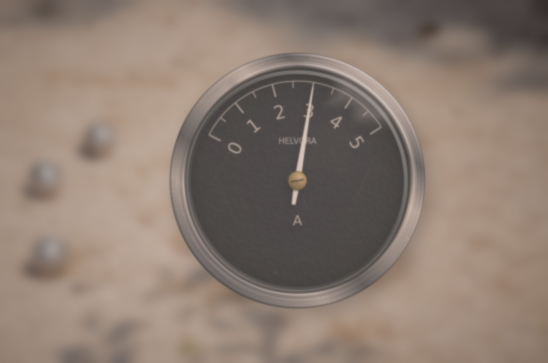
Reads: 3A
